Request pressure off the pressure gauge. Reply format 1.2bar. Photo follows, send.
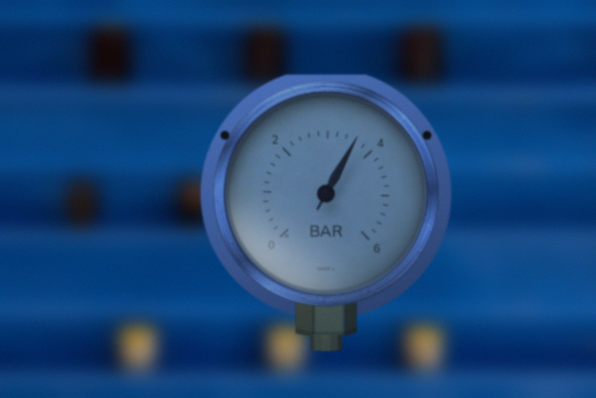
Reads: 3.6bar
